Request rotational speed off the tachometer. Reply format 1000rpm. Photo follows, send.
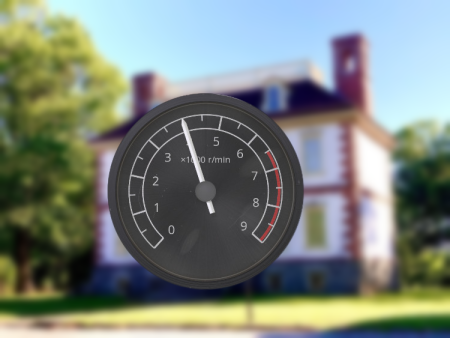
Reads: 4000rpm
